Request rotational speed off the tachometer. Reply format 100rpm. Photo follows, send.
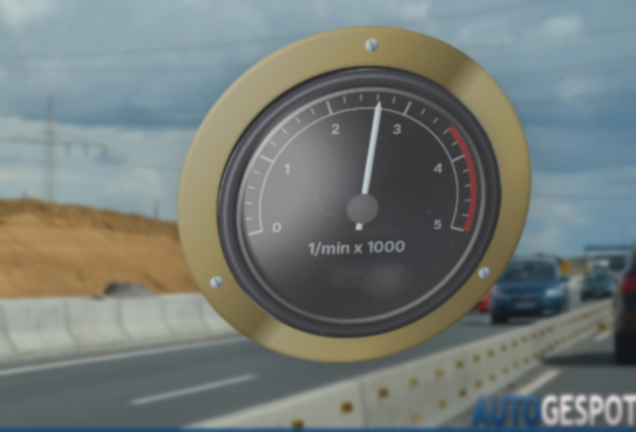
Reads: 2600rpm
